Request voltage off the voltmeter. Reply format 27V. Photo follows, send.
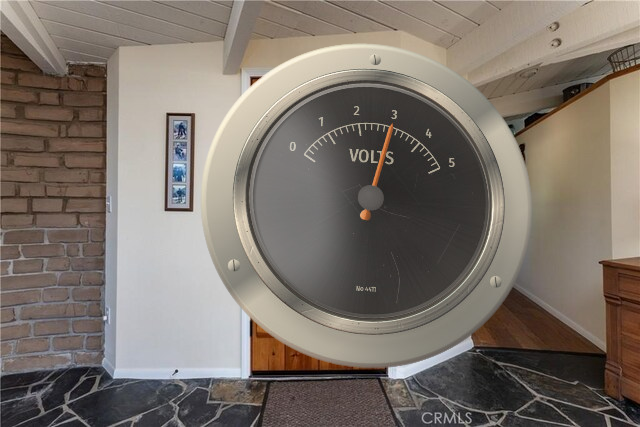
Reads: 3V
